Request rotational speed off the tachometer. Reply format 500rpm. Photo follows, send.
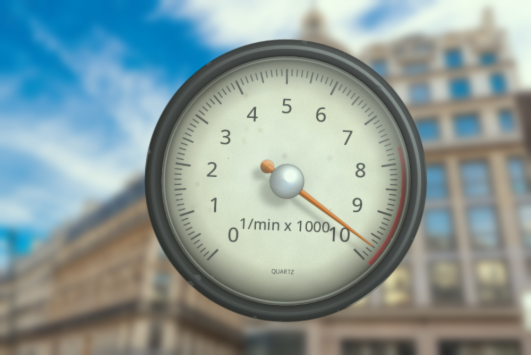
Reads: 9700rpm
